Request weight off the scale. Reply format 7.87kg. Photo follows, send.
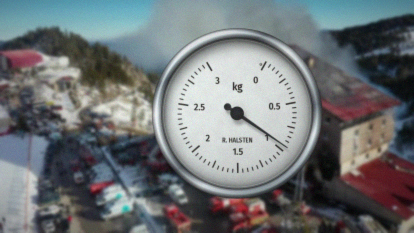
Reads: 0.95kg
